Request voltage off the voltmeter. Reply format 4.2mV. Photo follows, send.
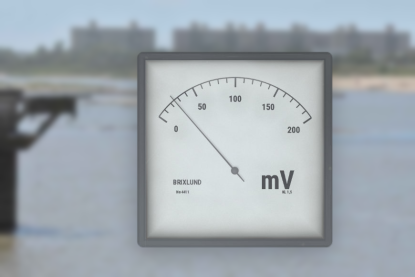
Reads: 25mV
